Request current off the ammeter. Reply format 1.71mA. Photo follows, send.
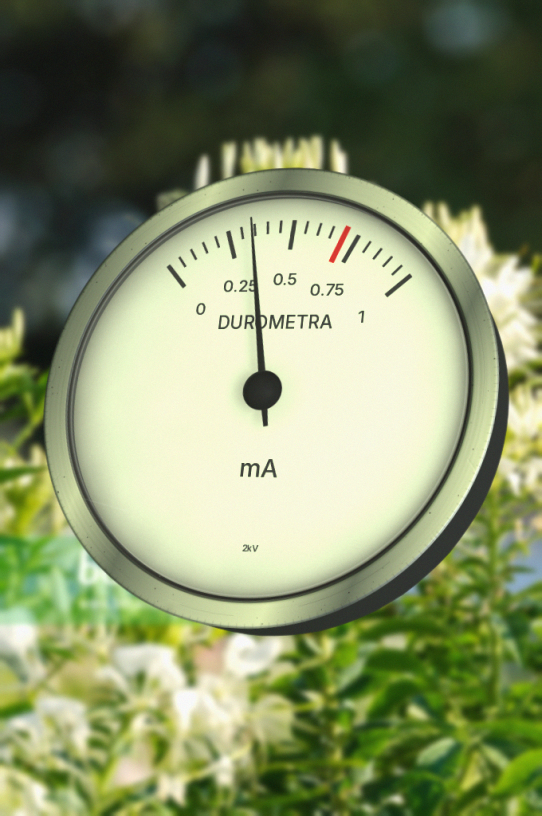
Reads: 0.35mA
